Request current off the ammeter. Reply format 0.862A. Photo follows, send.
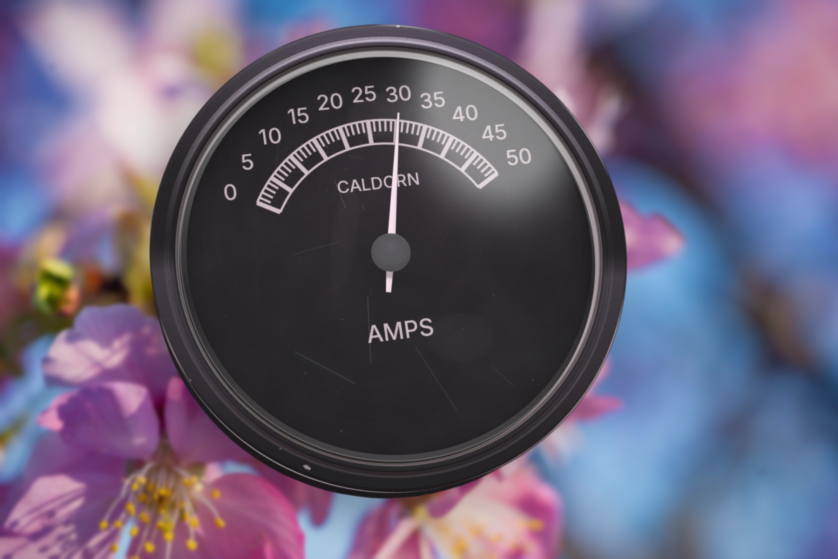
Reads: 30A
